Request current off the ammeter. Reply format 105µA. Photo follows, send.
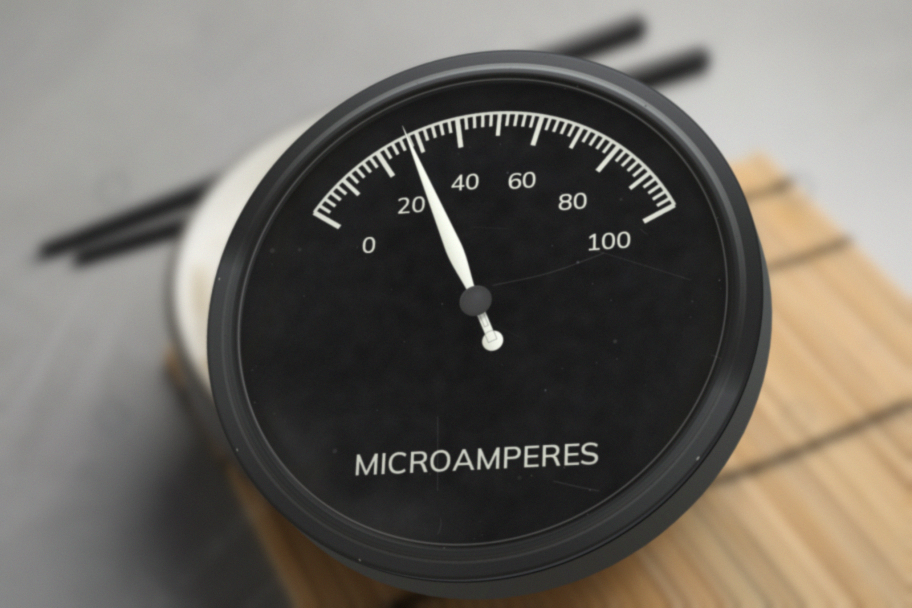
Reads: 28µA
